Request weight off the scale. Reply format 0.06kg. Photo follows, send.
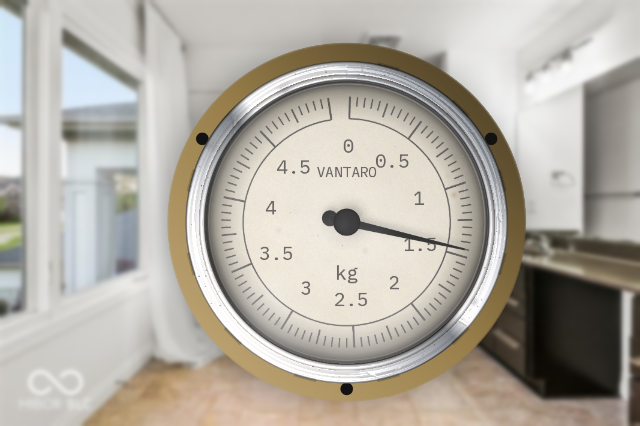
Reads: 1.45kg
